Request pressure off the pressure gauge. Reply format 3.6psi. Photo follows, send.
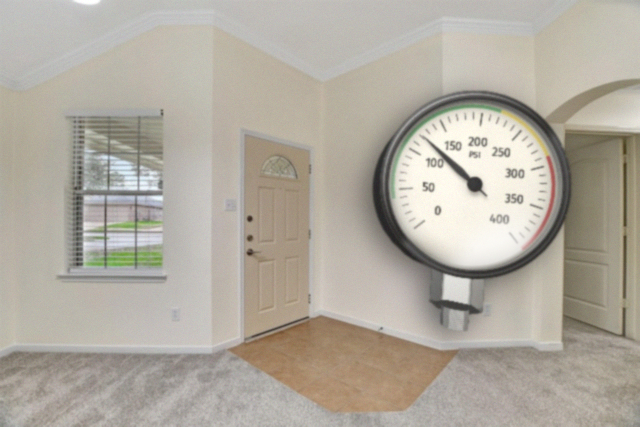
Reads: 120psi
